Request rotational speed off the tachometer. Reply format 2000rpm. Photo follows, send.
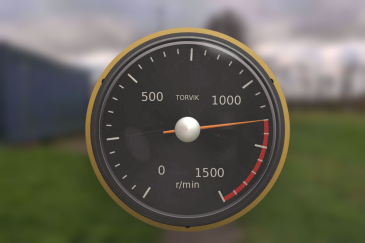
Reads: 1150rpm
